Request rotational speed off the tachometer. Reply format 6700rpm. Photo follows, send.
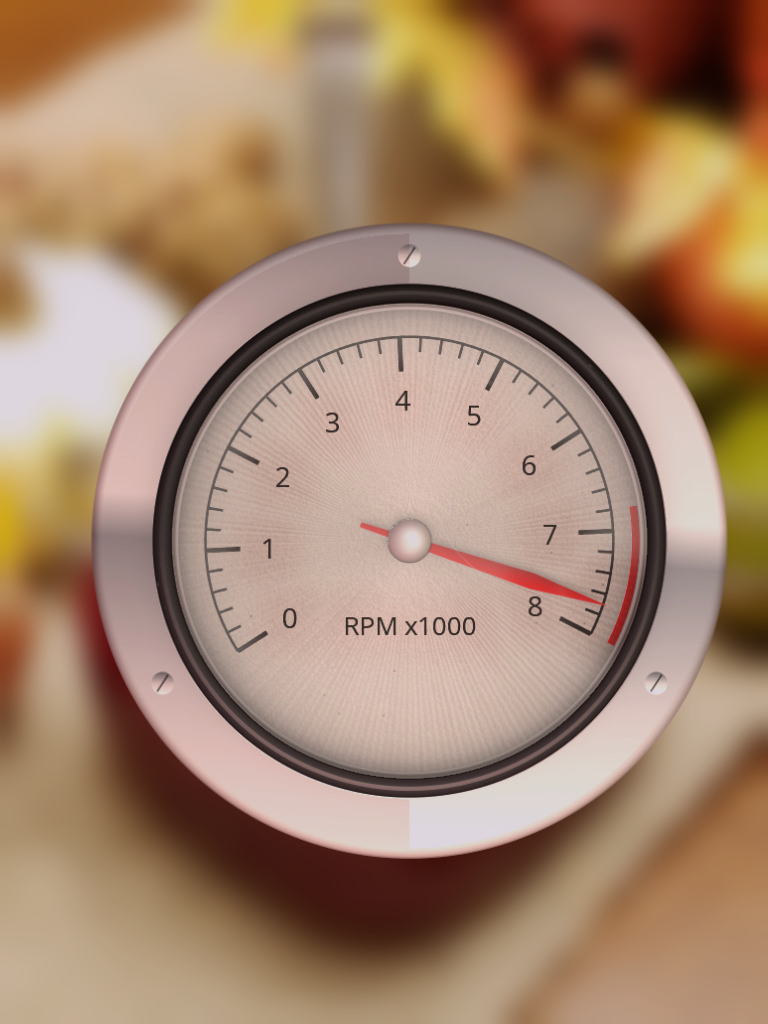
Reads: 7700rpm
